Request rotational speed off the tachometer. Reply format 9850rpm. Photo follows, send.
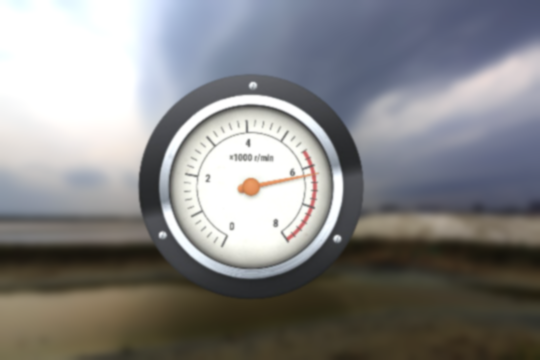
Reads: 6200rpm
